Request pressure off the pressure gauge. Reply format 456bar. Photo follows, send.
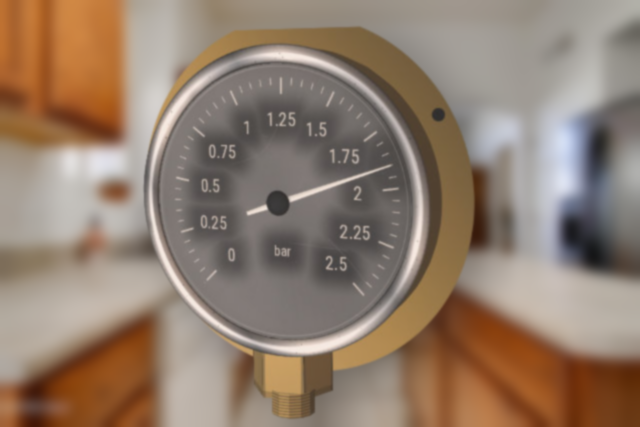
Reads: 1.9bar
